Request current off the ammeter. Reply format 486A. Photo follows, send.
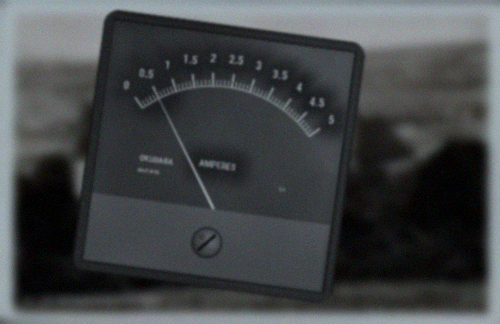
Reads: 0.5A
